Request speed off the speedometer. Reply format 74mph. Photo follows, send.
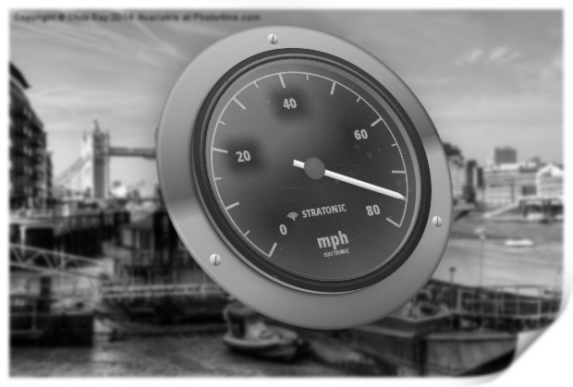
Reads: 75mph
